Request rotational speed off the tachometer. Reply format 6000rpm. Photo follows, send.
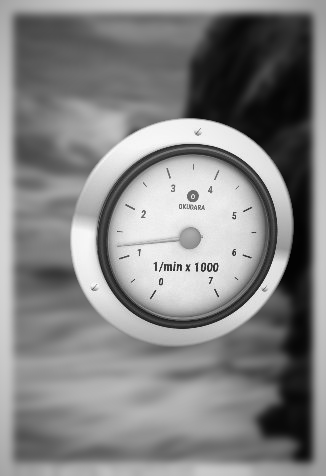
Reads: 1250rpm
